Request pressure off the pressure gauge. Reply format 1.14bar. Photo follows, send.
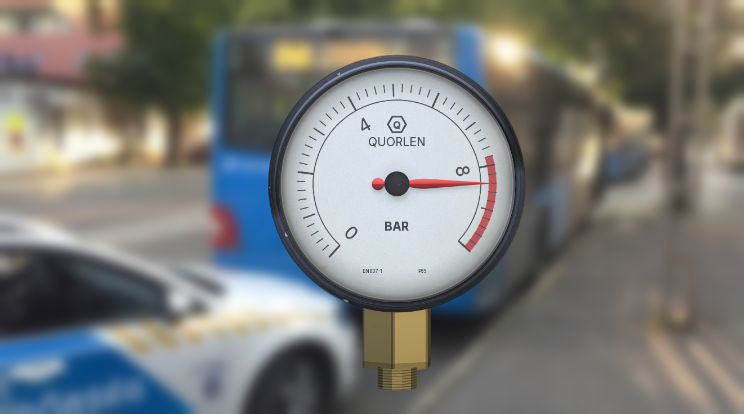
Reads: 8.4bar
